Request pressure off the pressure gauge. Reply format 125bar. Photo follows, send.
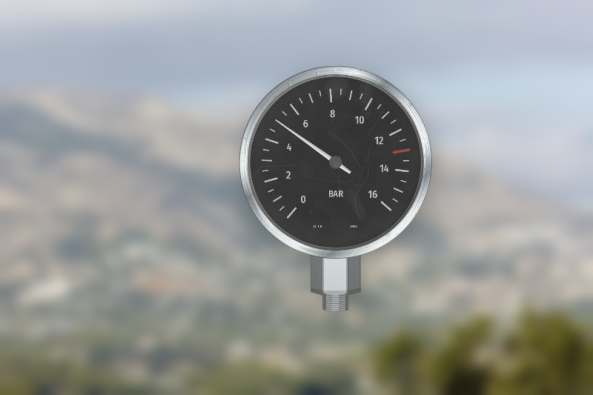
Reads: 5bar
